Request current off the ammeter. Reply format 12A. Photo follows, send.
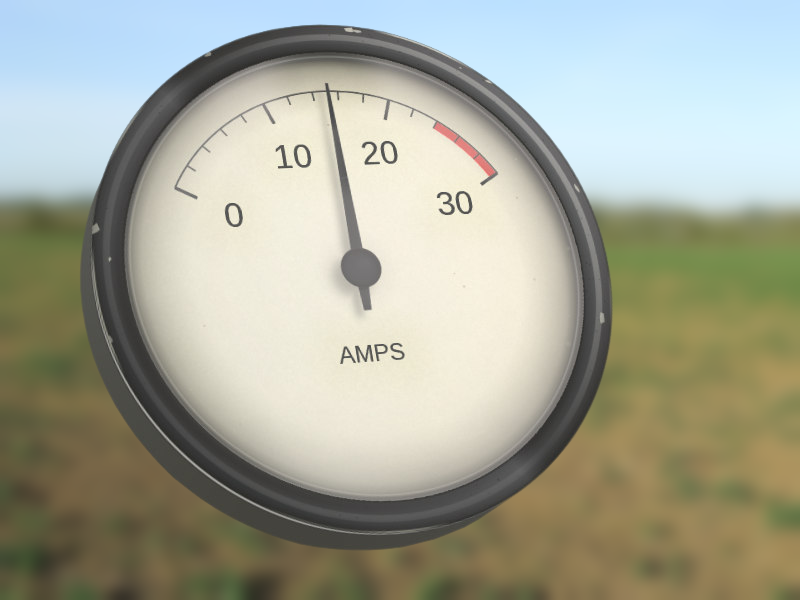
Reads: 15A
